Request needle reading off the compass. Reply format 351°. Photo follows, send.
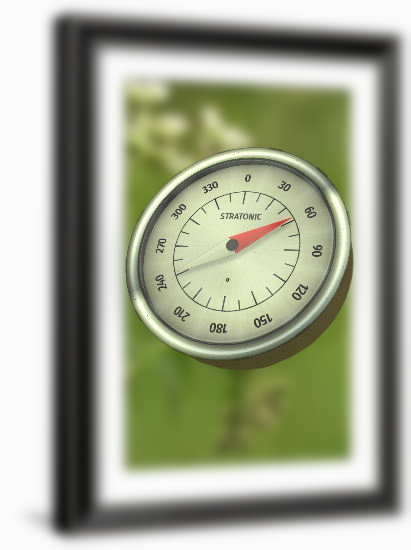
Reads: 60°
